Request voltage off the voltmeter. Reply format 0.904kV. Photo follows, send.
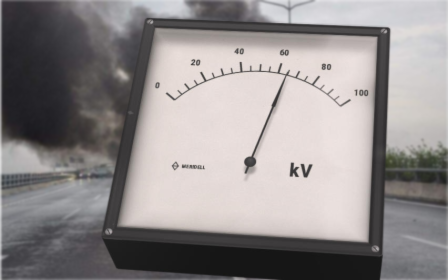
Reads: 65kV
